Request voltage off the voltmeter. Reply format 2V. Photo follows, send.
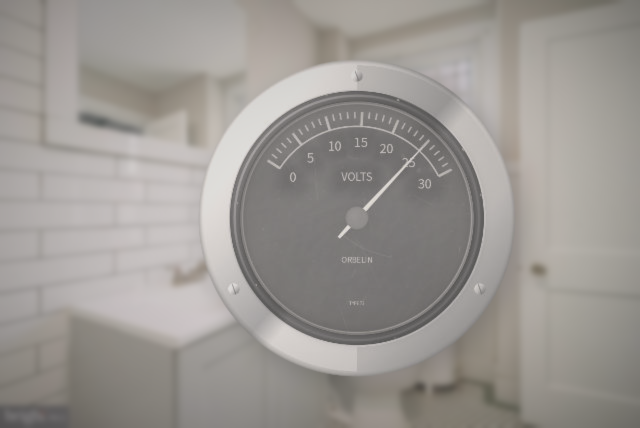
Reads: 25V
